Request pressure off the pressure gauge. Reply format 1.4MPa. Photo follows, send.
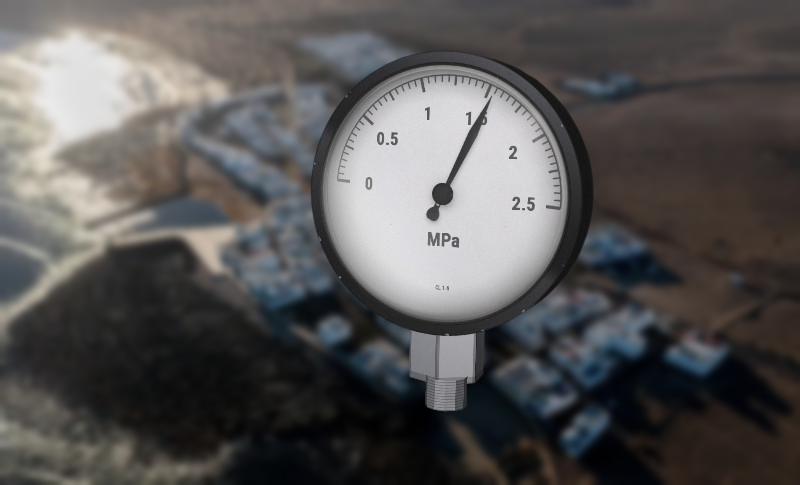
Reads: 1.55MPa
